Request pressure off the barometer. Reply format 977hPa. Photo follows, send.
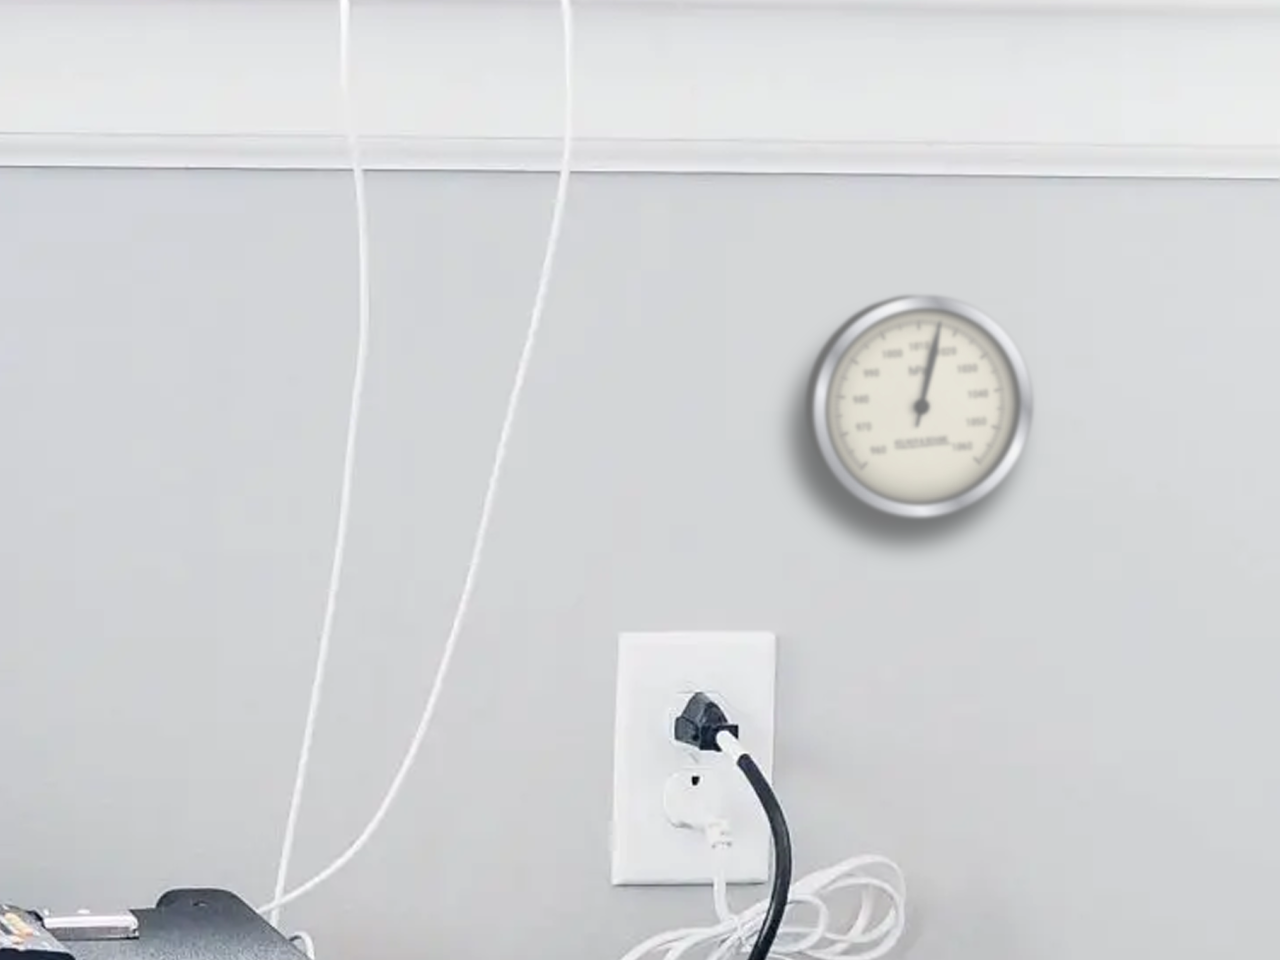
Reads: 1015hPa
